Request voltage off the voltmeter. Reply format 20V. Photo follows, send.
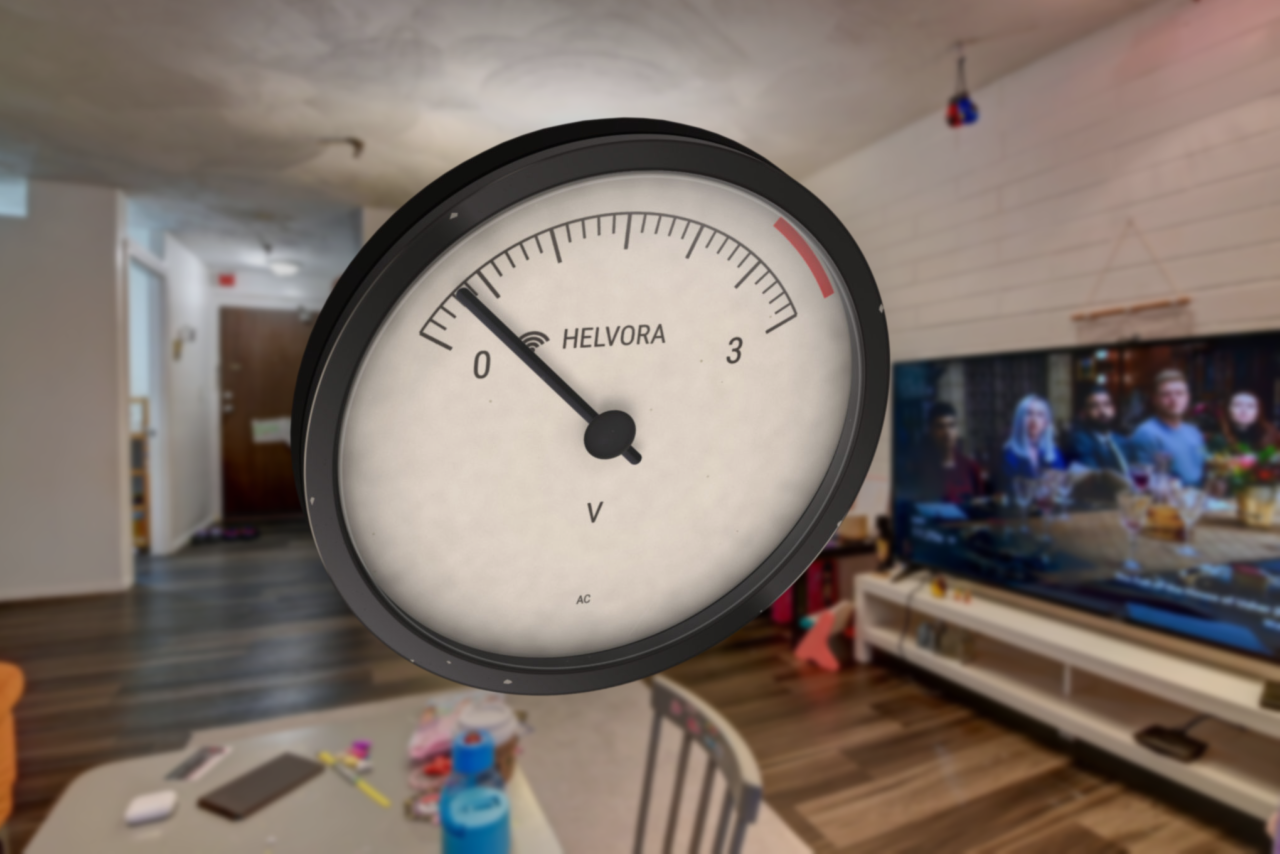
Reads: 0.35V
